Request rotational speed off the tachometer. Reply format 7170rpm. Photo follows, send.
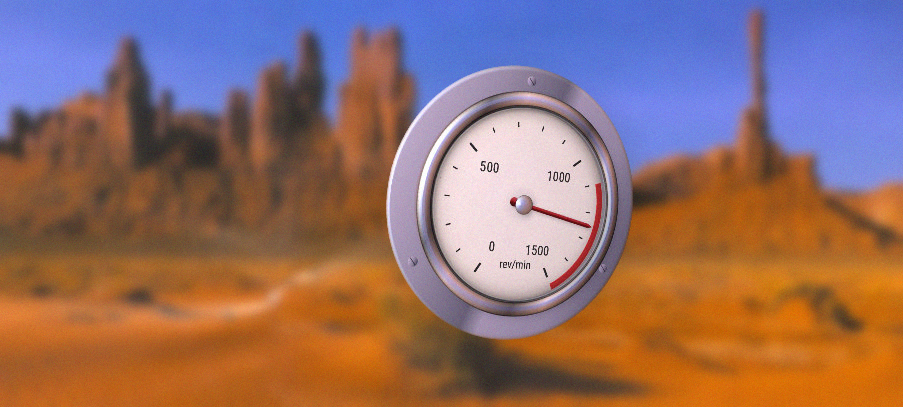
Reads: 1250rpm
